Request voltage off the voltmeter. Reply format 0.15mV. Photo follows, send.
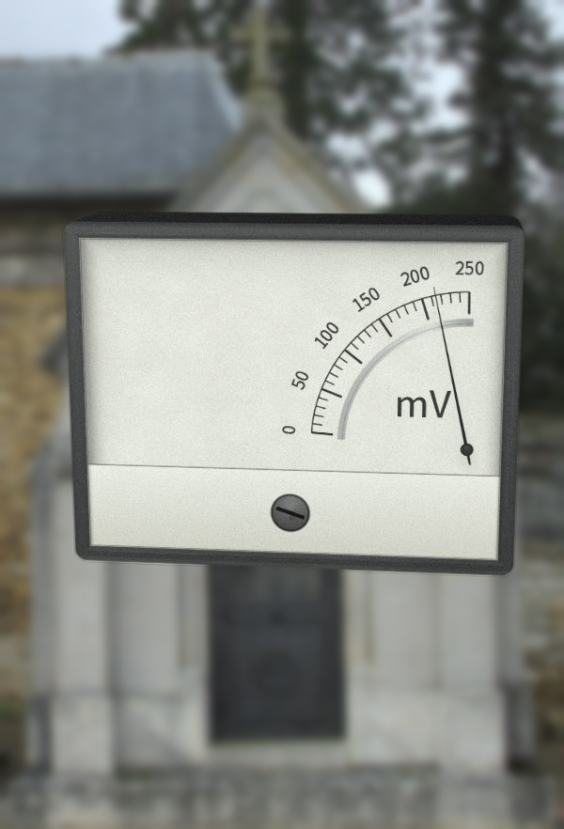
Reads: 215mV
